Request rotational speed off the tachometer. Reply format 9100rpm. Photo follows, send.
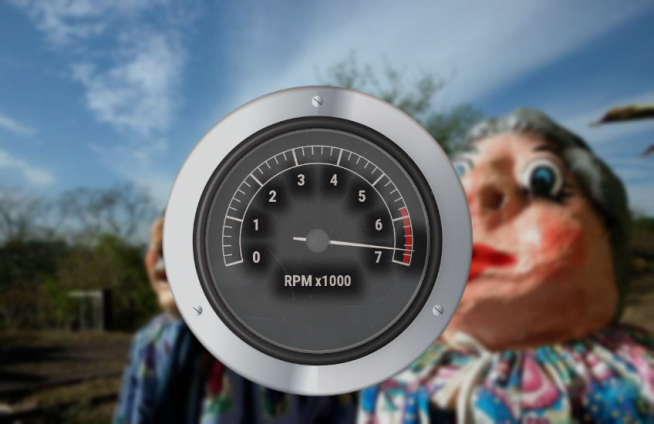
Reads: 6700rpm
